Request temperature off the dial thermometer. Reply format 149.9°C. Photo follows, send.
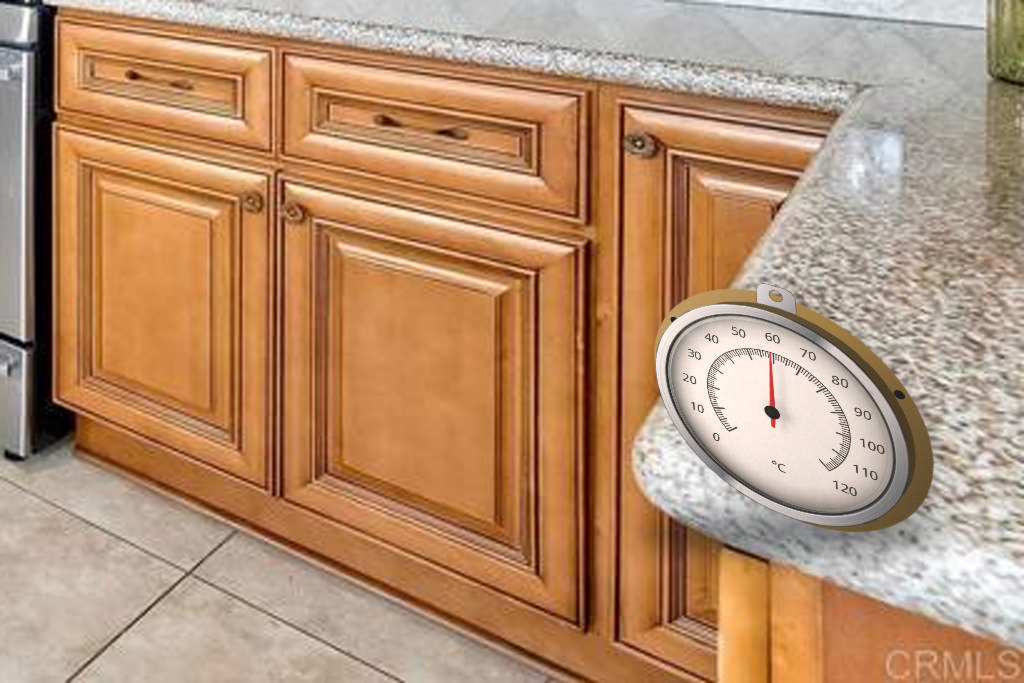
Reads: 60°C
